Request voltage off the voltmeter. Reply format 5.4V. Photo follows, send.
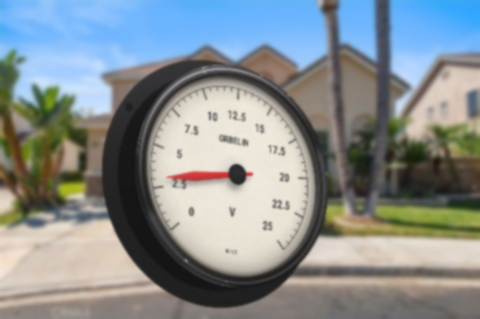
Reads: 3V
